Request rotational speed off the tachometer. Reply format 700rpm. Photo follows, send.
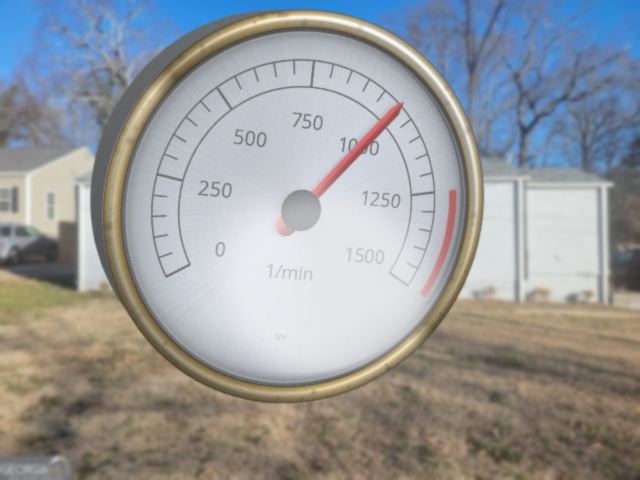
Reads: 1000rpm
